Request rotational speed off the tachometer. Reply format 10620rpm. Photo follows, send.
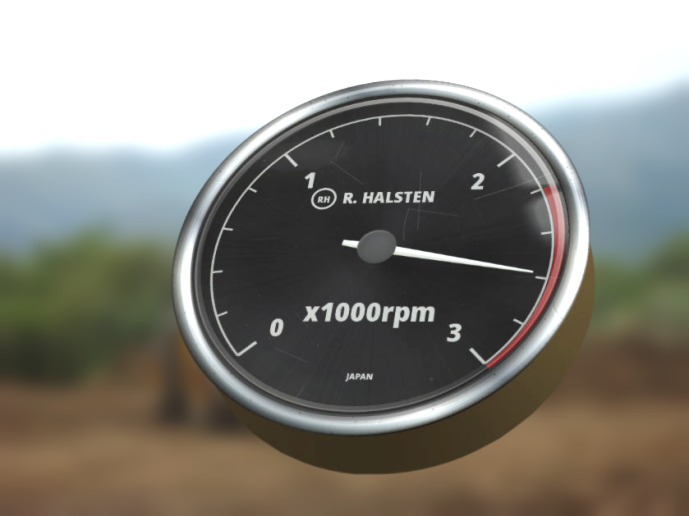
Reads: 2600rpm
